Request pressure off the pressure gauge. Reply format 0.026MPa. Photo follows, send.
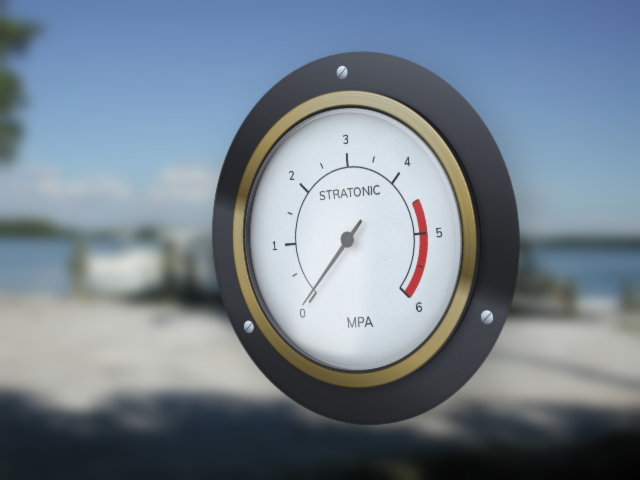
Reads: 0MPa
